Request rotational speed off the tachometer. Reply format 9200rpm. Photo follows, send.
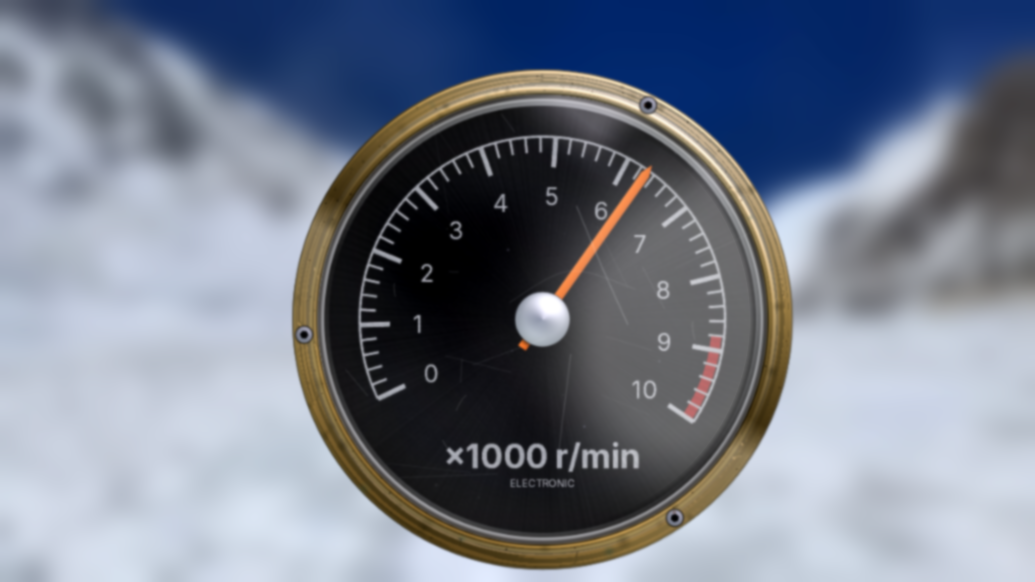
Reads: 6300rpm
